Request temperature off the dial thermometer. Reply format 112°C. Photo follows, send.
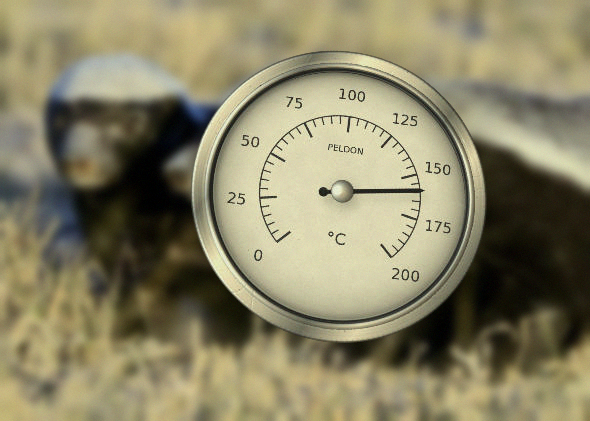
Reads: 160°C
